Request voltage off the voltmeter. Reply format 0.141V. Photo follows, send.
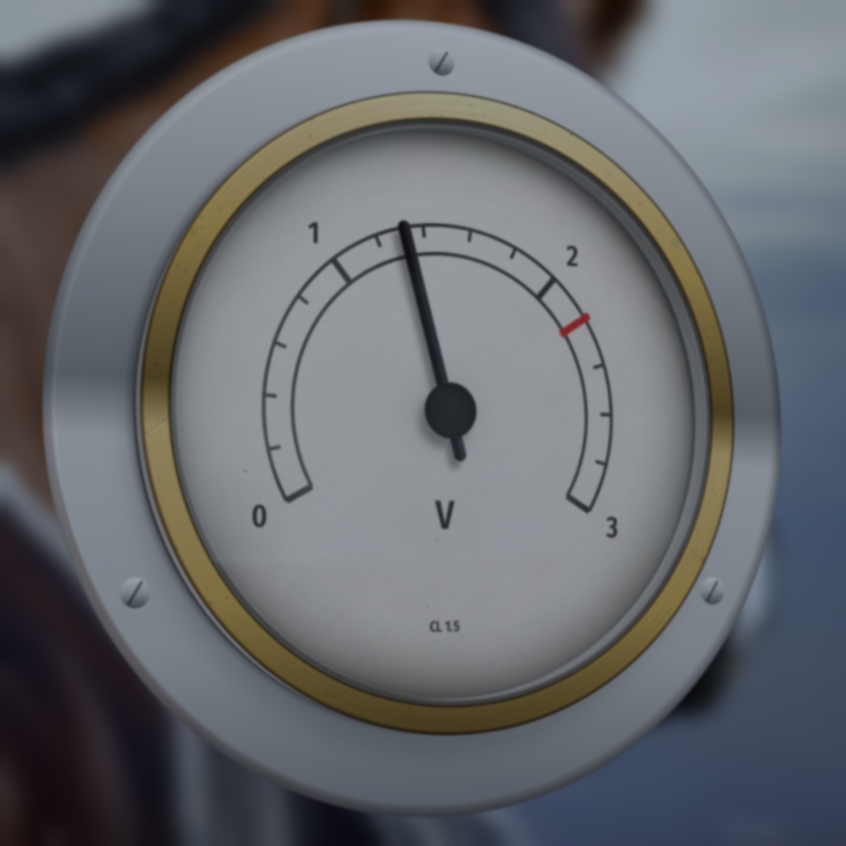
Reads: 1.3V
